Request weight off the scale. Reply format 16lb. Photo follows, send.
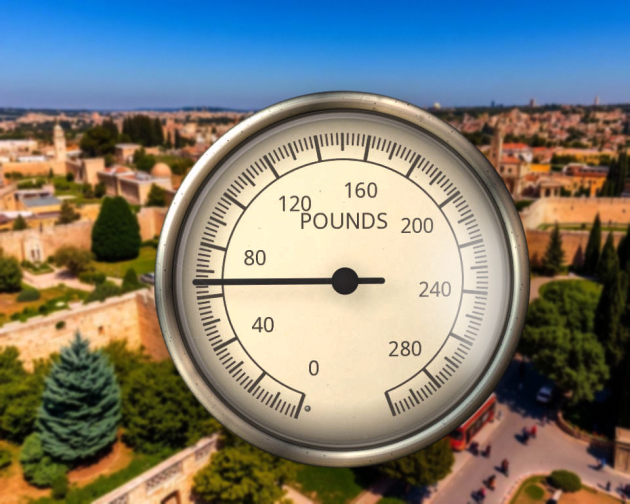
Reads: 66lb
